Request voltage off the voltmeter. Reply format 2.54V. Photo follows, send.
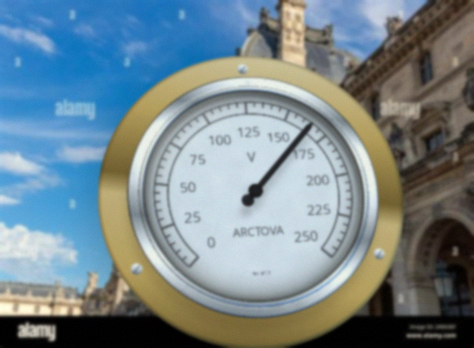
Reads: 165V
